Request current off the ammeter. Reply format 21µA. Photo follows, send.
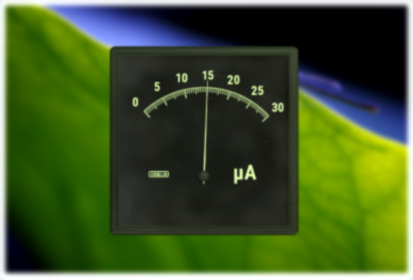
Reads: 15µA
